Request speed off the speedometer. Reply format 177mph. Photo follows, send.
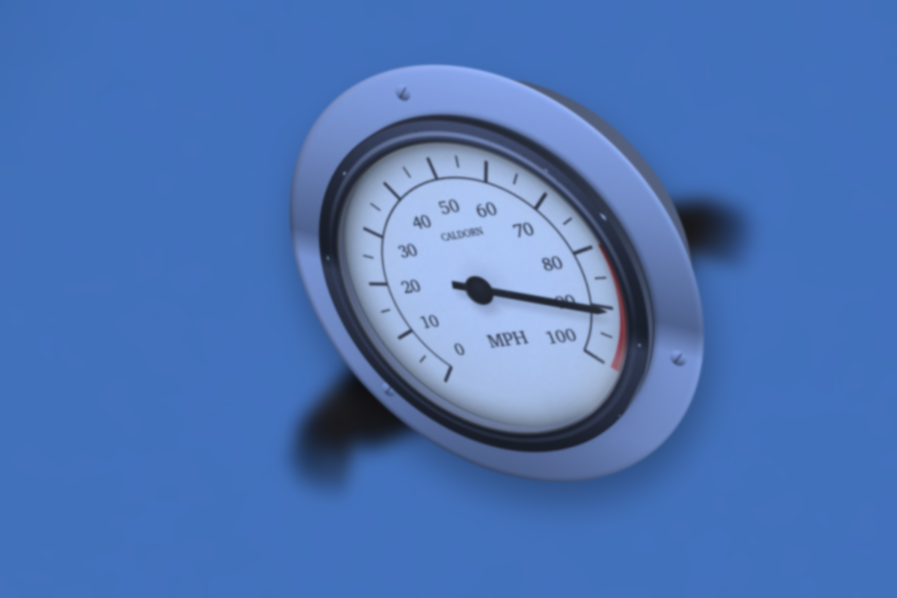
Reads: 90mph
